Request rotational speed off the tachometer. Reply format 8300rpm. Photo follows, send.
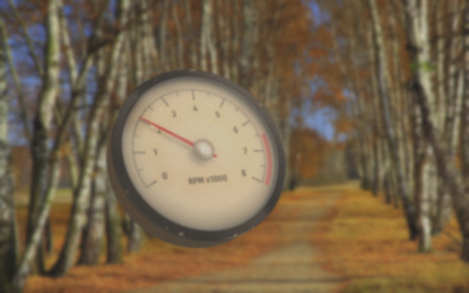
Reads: 2000rpm
